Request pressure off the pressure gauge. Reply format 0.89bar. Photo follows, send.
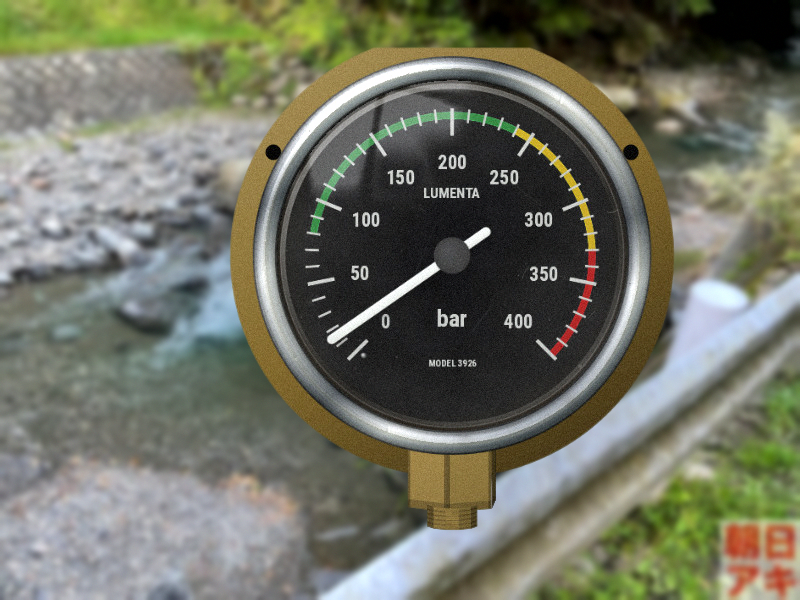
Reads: 15bar
